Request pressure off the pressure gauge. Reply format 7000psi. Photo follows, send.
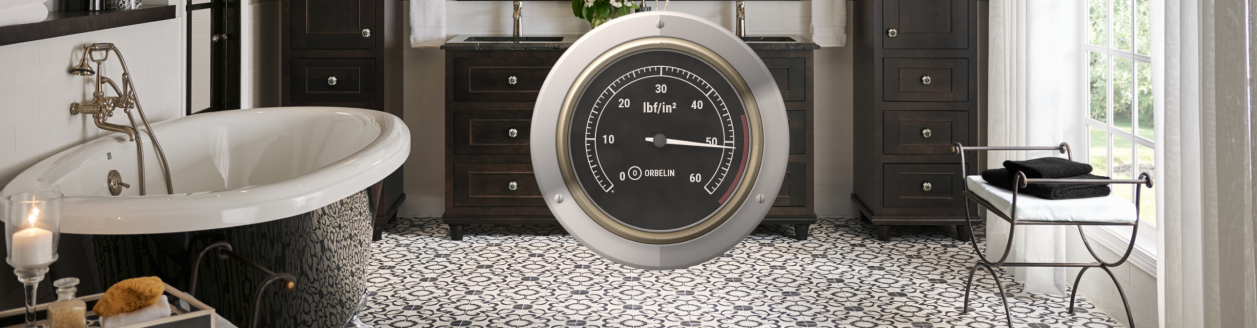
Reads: 51psi
